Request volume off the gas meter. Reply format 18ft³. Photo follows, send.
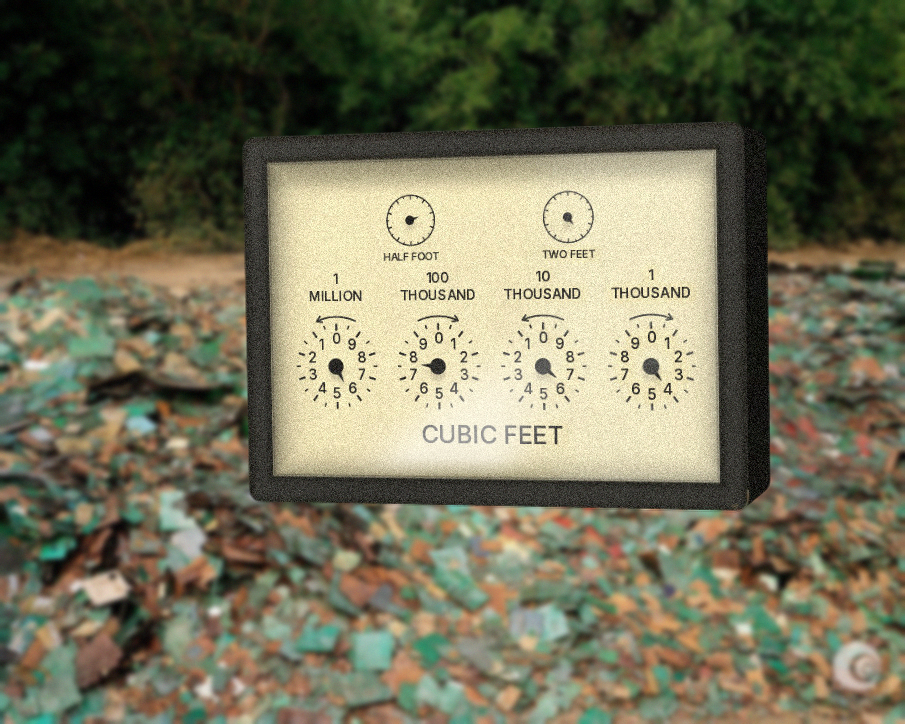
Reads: 576400ft³
